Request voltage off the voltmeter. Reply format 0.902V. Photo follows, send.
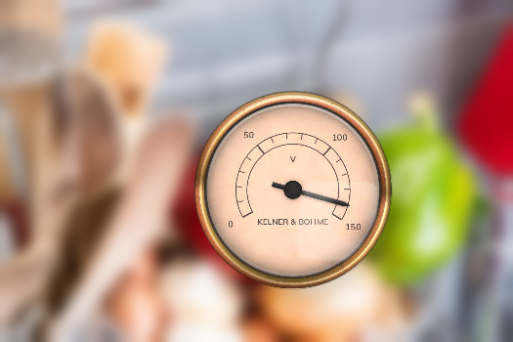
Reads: 140V
